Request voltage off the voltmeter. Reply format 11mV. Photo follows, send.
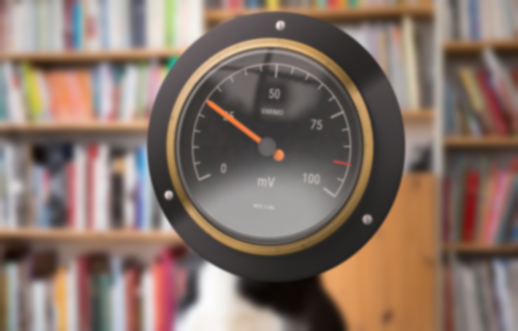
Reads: 25mV
